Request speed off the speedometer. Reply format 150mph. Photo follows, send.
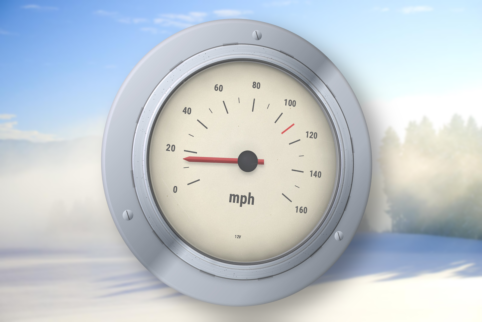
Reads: 15mph
